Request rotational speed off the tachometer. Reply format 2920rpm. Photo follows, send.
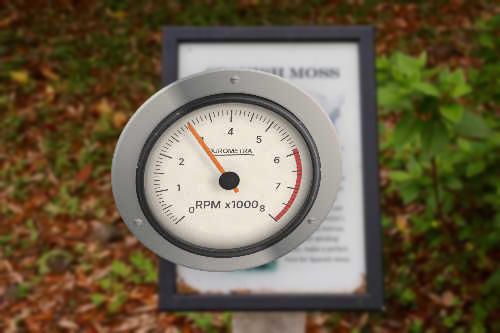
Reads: 3000rpm
